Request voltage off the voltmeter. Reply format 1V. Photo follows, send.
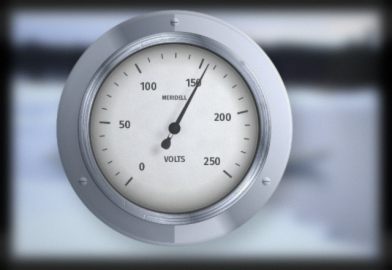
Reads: 155V
